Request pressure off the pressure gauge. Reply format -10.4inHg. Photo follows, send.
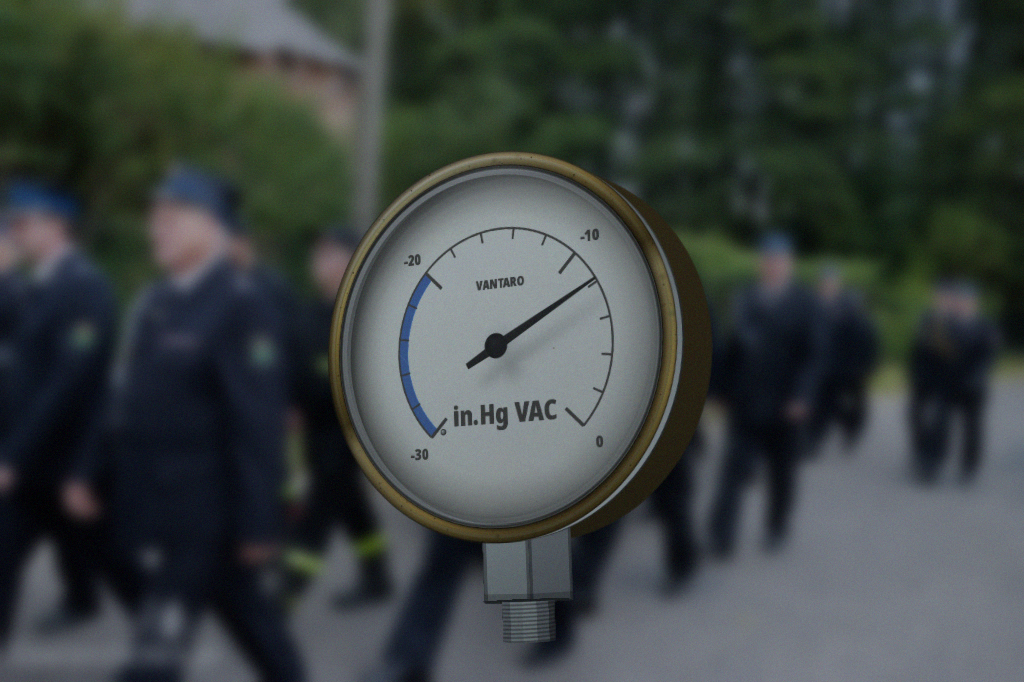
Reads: -8inHg
